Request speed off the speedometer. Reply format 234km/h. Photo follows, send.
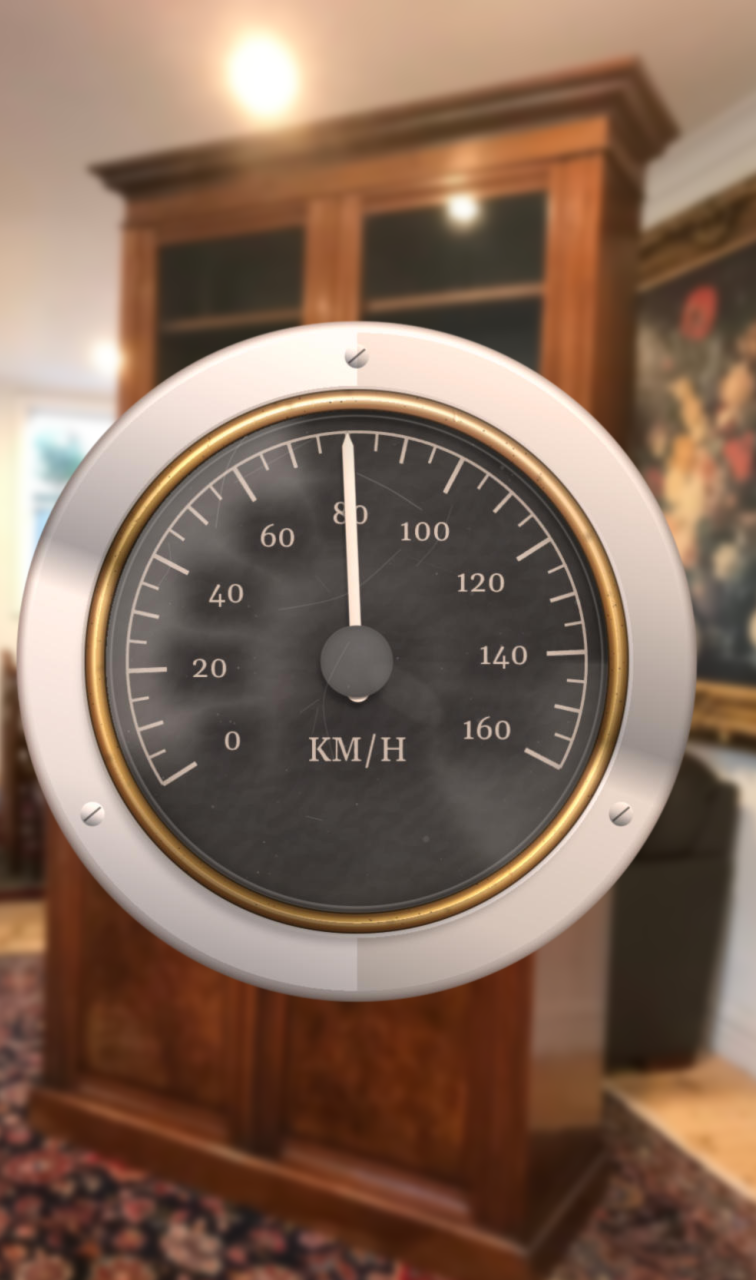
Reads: 80km/h
